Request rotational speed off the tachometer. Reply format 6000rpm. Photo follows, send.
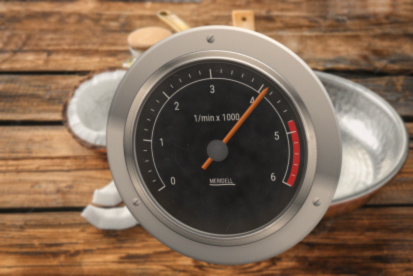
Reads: 4100rpm
